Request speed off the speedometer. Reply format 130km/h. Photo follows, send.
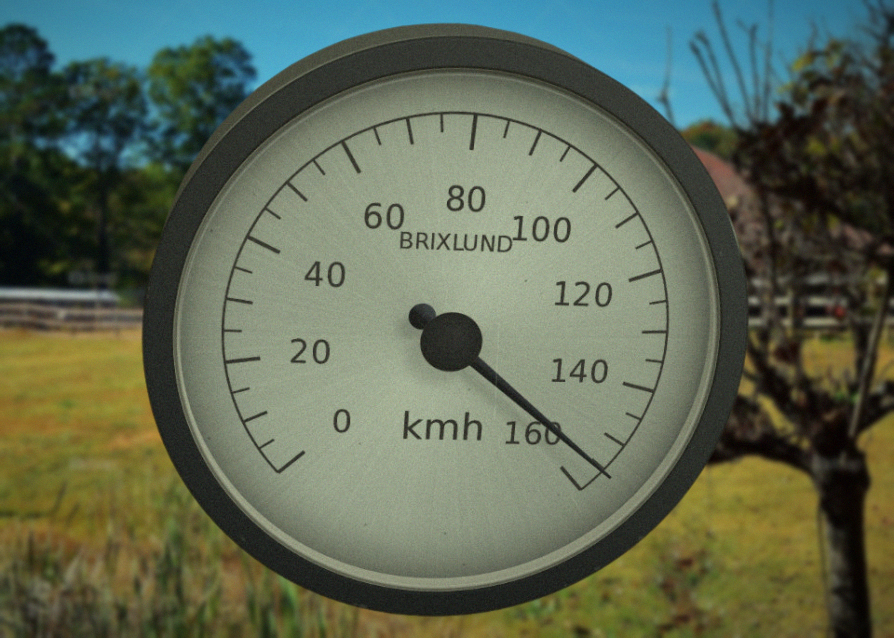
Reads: 155km/h
